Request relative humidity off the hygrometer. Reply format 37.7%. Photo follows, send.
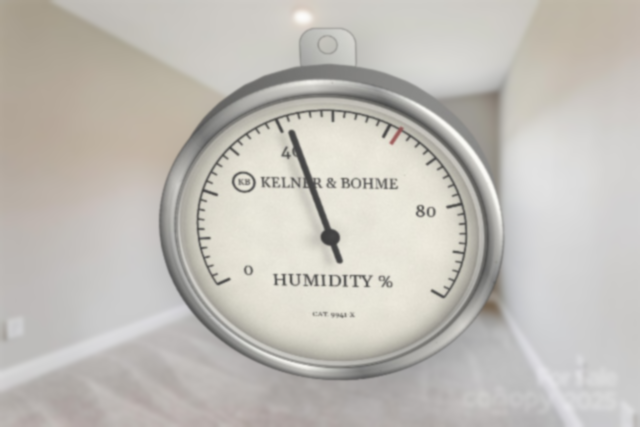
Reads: 42%
